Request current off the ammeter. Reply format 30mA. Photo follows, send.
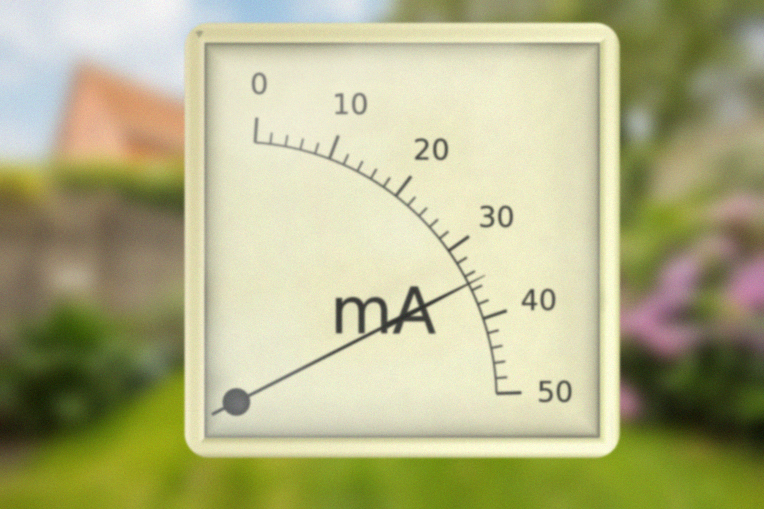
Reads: 35mA
